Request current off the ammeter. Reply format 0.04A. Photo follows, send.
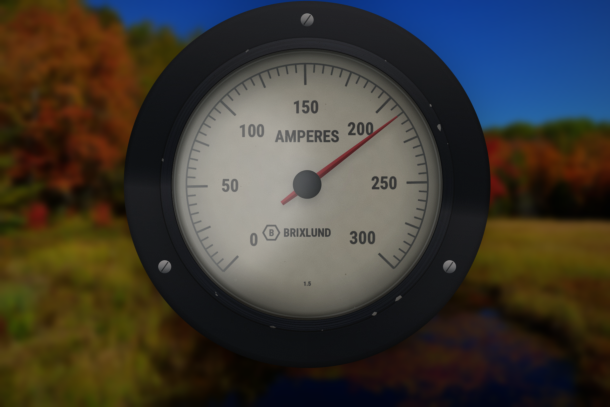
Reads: 210A
